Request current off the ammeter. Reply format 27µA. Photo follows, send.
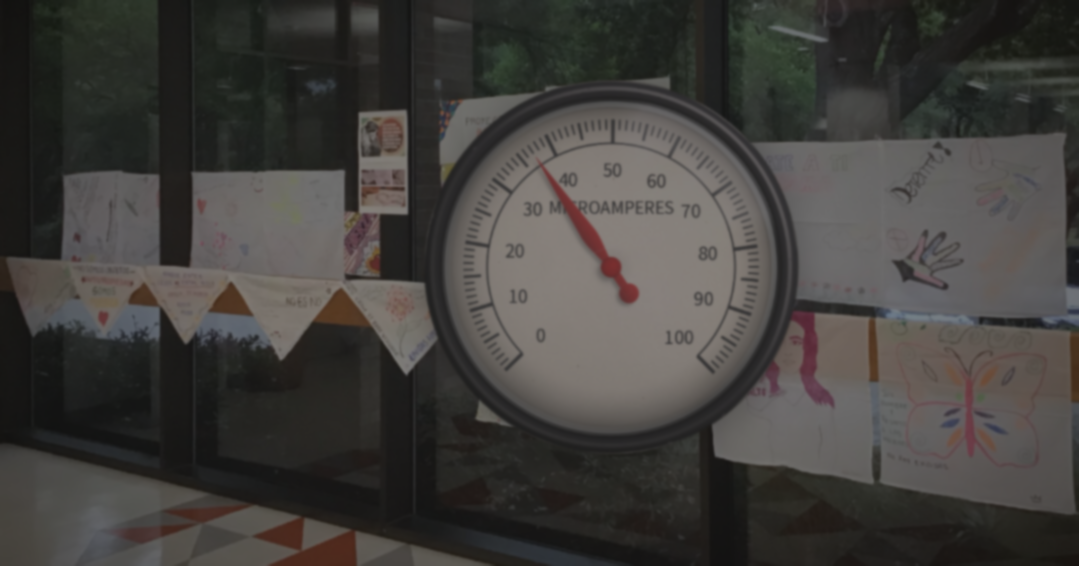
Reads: 37µA
